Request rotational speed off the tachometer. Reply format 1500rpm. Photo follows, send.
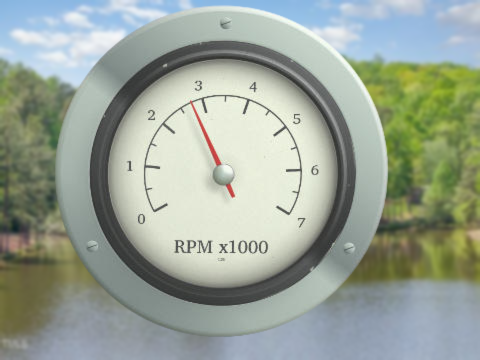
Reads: 2750rpm
